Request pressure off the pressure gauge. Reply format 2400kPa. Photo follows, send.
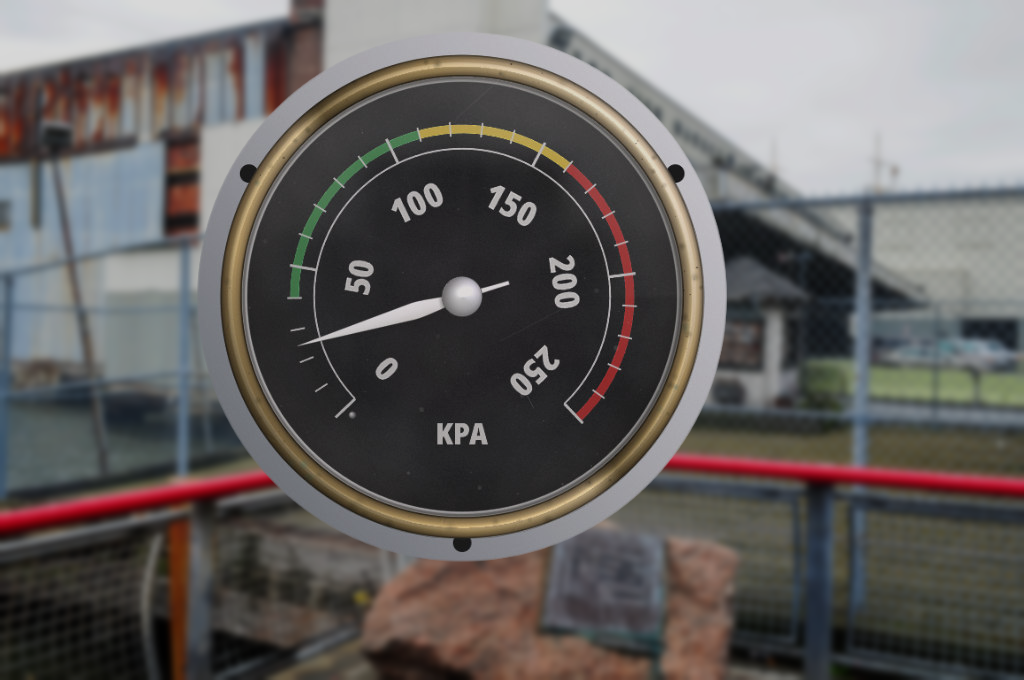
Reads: 25kPa
